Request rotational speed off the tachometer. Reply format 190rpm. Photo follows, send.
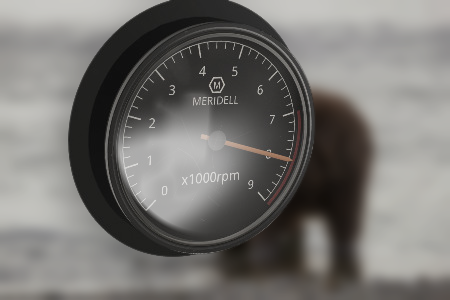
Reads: 8000rpm
